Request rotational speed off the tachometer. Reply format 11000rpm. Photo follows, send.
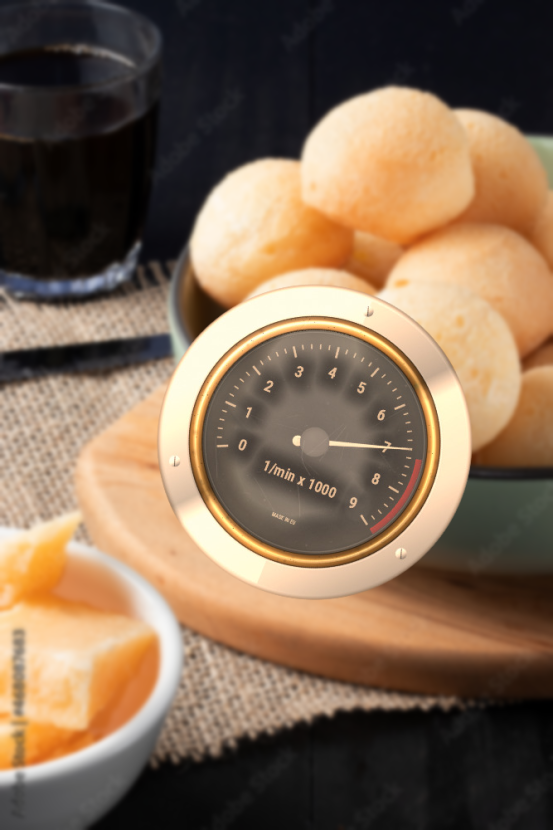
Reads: 7000rpm
